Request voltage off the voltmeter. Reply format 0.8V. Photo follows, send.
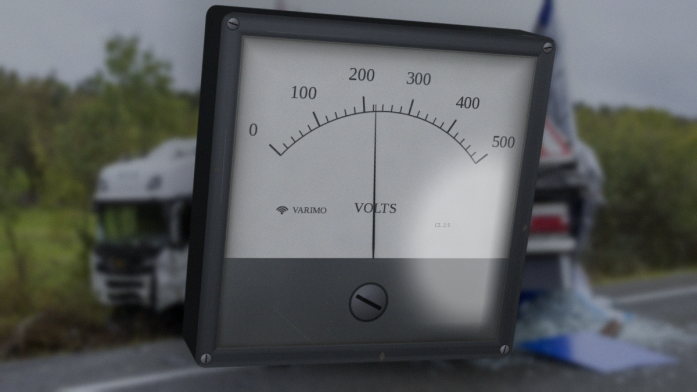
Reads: 220V
